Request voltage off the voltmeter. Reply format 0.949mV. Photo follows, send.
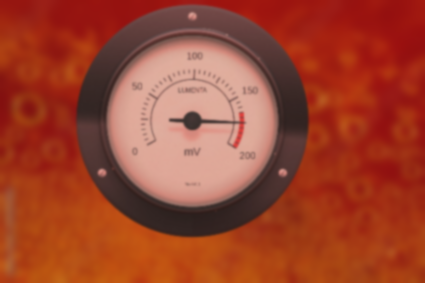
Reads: 175mV
